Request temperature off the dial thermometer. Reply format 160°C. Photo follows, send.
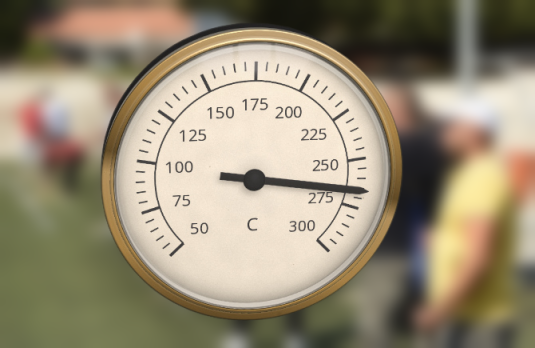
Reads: 265°C
